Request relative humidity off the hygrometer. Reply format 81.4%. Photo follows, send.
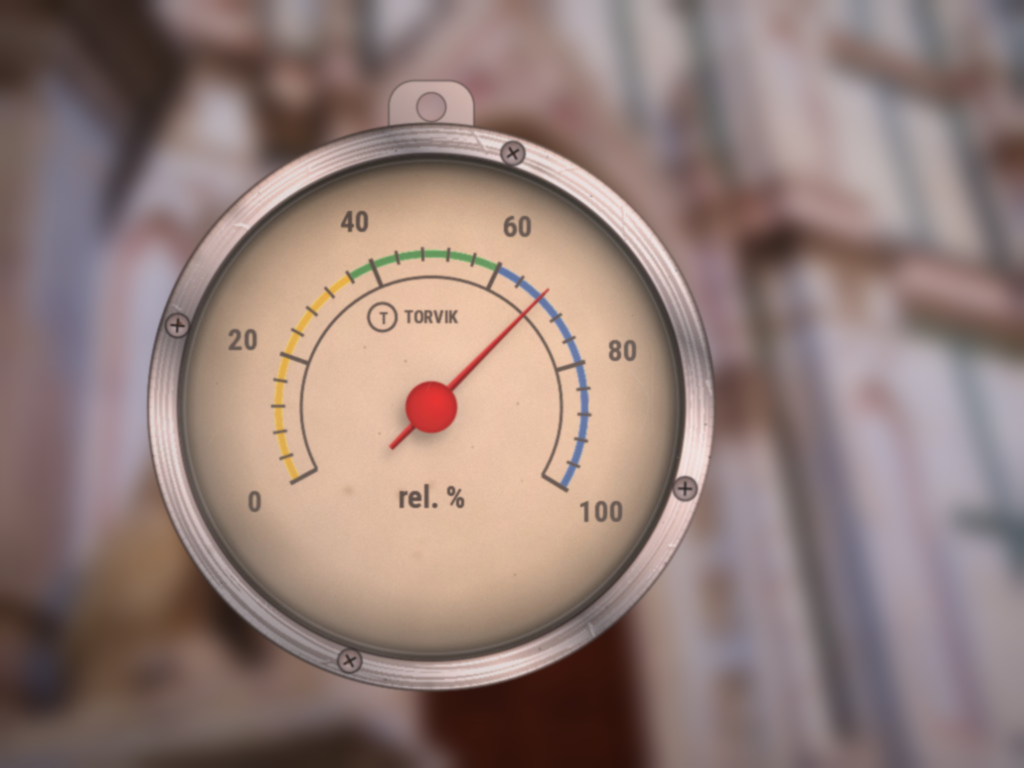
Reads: 68%
